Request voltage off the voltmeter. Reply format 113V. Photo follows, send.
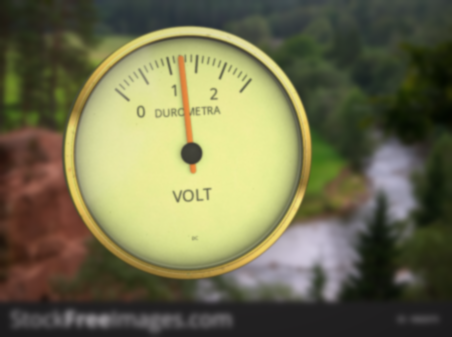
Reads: 1.2V
